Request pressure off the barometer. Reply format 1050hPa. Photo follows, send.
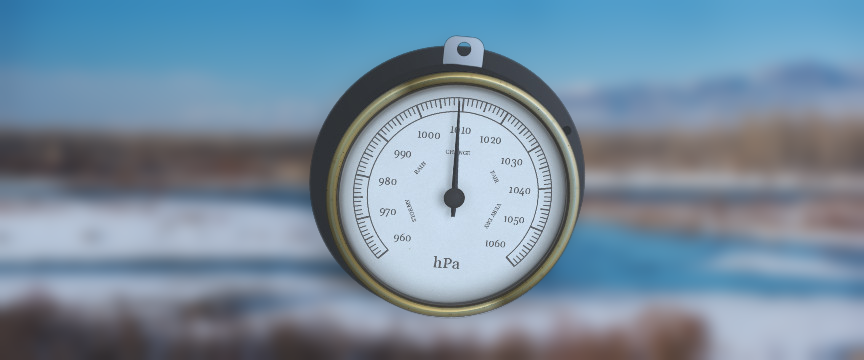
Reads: 1009hPa
